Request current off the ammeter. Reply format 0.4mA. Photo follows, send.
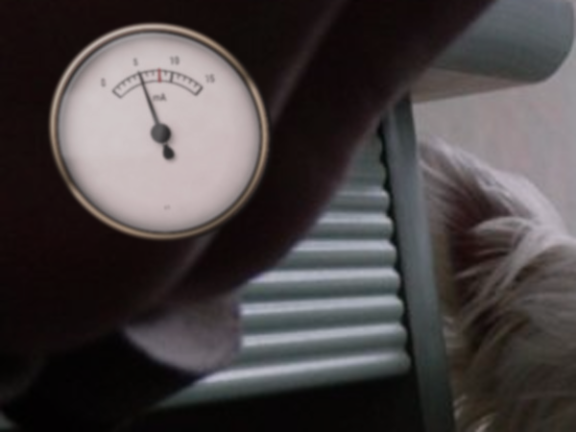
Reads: 5mA
